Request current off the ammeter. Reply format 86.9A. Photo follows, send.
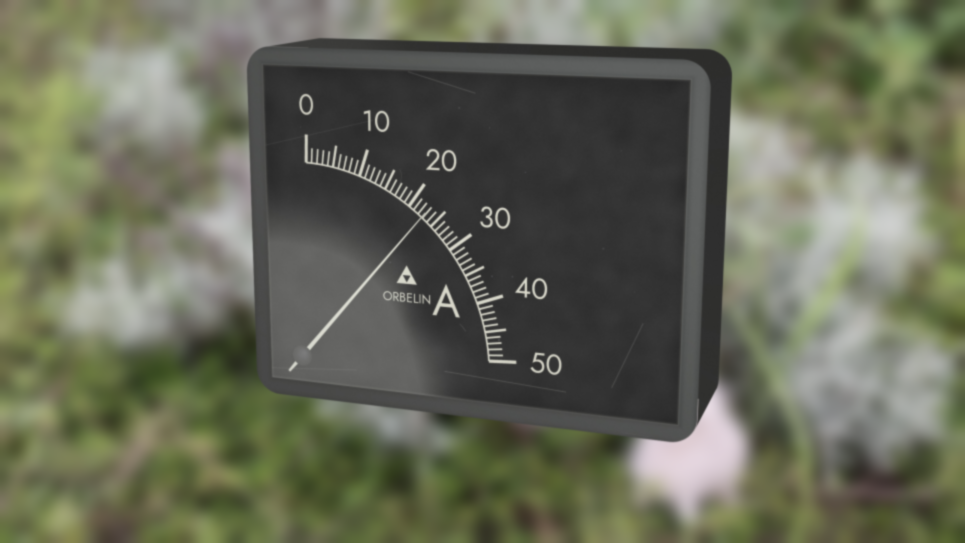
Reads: 23A
